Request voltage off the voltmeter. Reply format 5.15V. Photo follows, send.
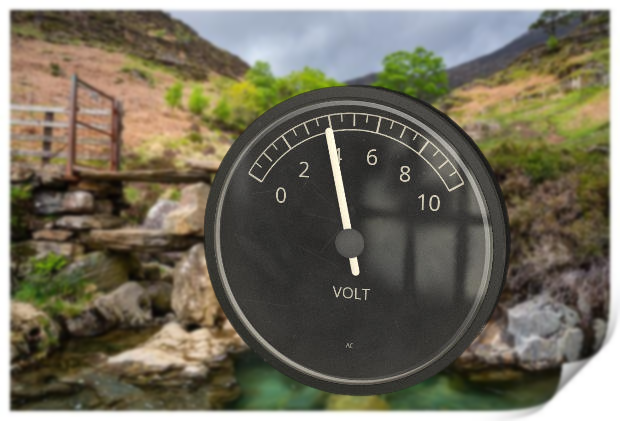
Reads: 4V
